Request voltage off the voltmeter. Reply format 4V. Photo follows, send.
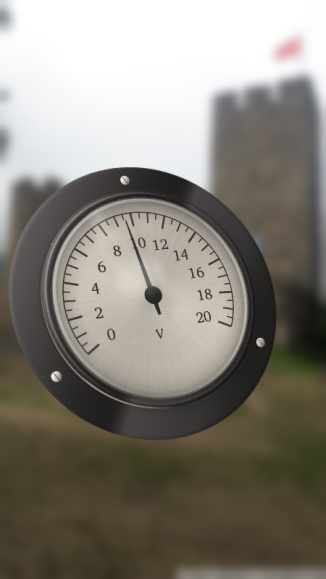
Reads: 9.5V
